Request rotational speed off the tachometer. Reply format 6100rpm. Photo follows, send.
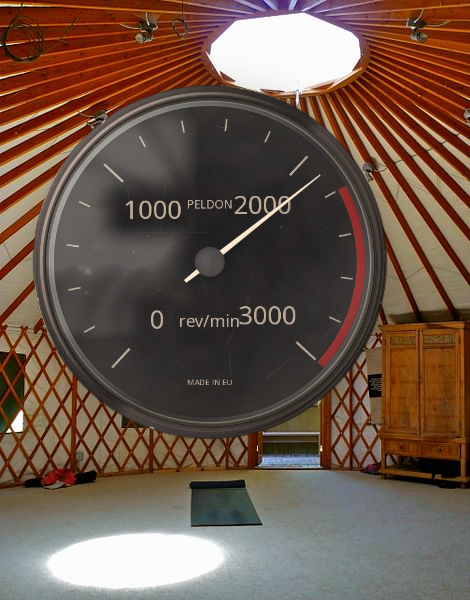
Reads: 2100rpm
